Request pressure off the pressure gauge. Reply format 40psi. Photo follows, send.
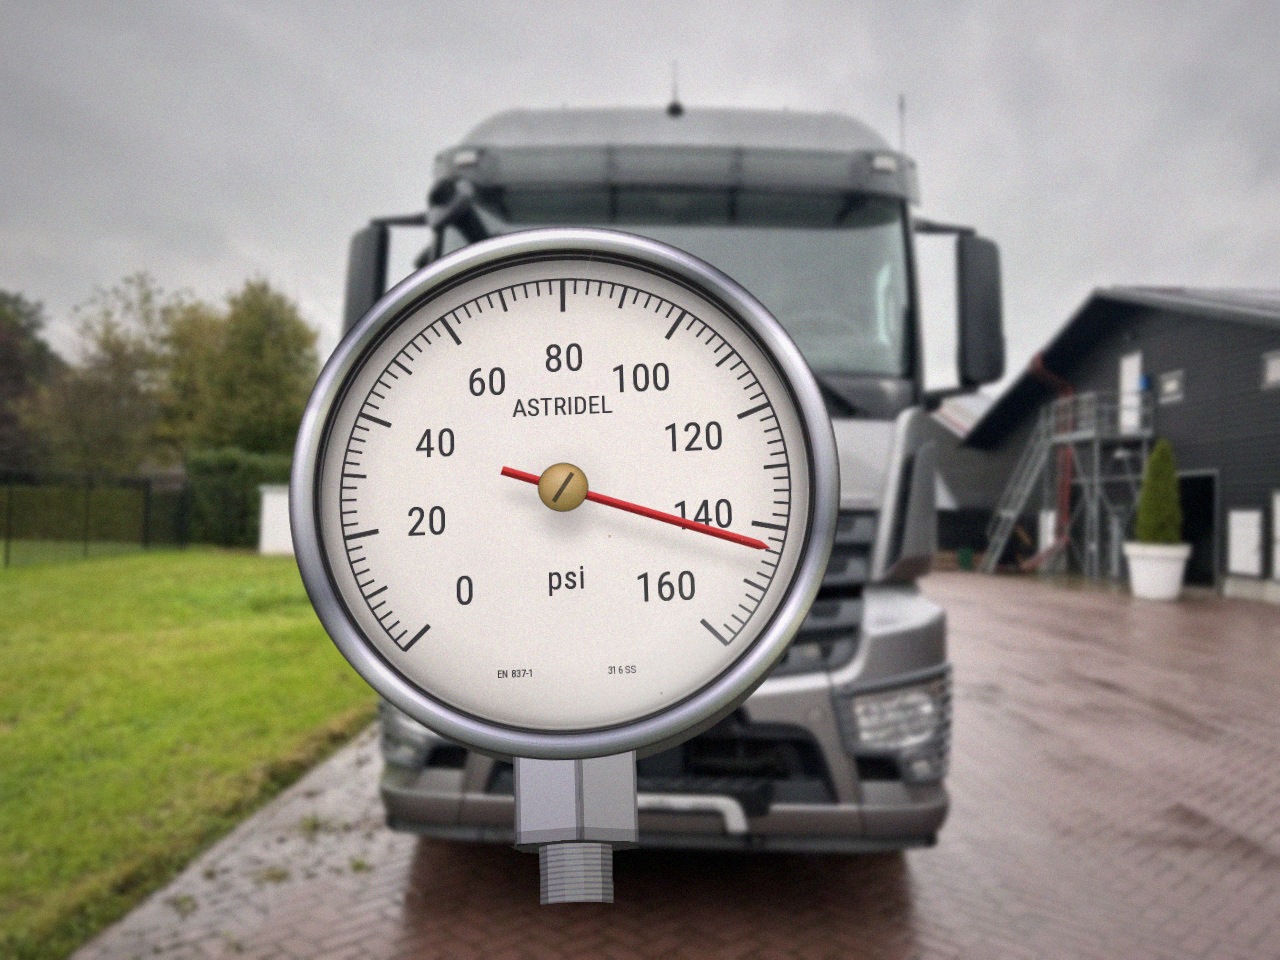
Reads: 144psi
